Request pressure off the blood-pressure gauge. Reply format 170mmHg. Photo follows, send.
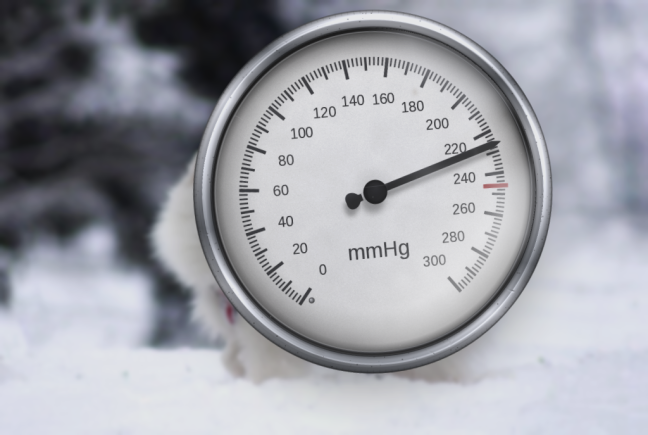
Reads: 226mmHg
